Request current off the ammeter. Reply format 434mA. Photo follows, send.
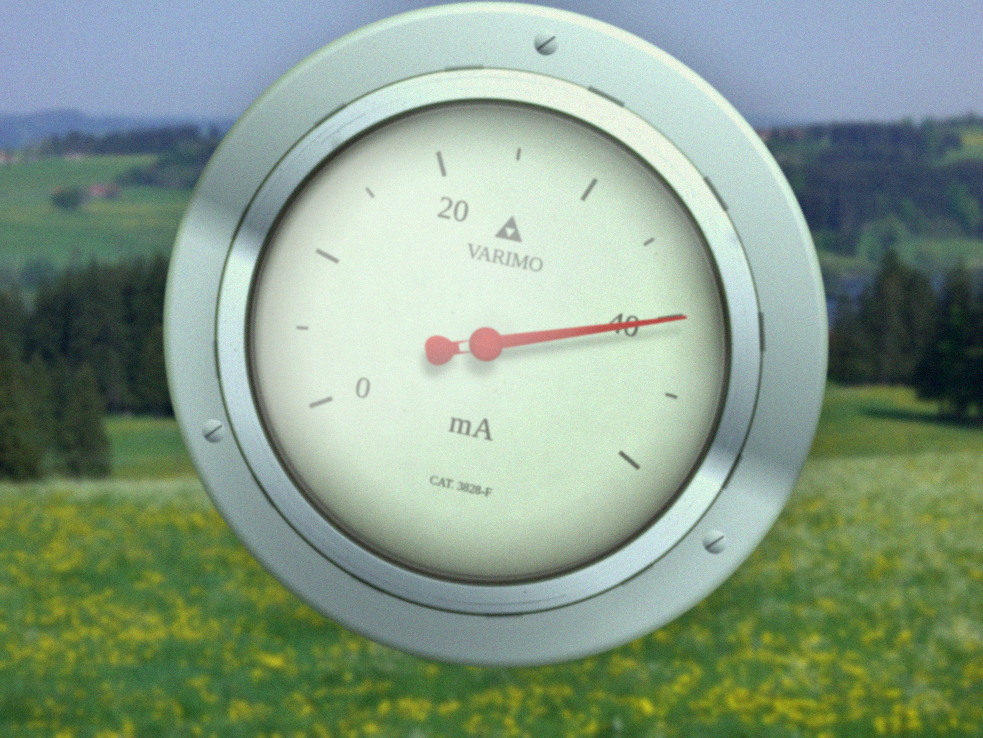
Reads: 40mA
